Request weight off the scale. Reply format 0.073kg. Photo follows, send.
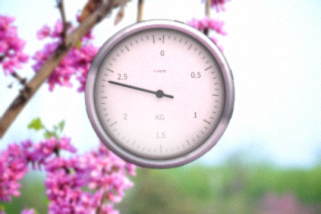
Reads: 2.4kg
